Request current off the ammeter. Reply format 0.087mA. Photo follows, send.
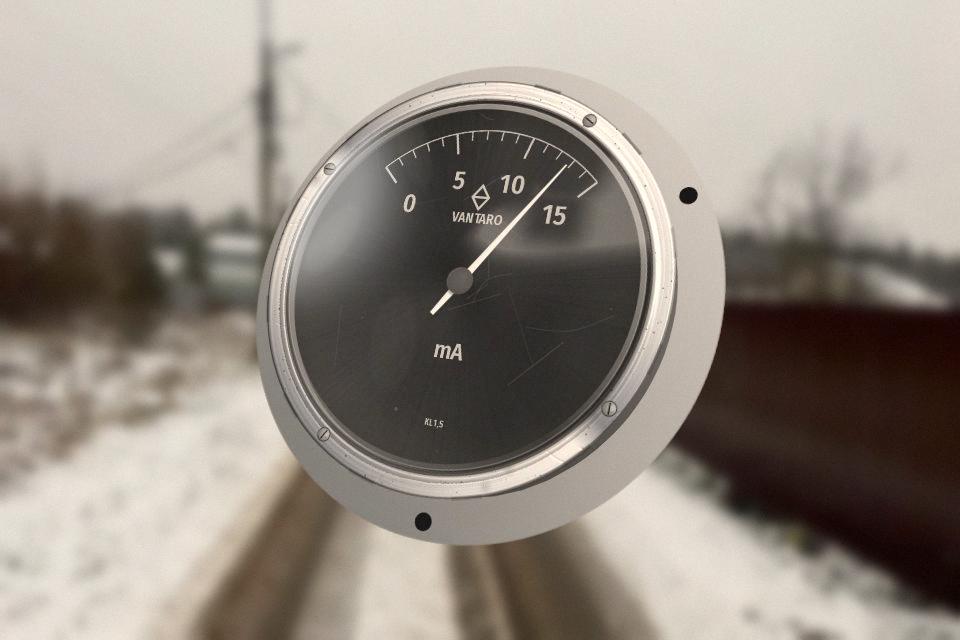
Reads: 13mA
